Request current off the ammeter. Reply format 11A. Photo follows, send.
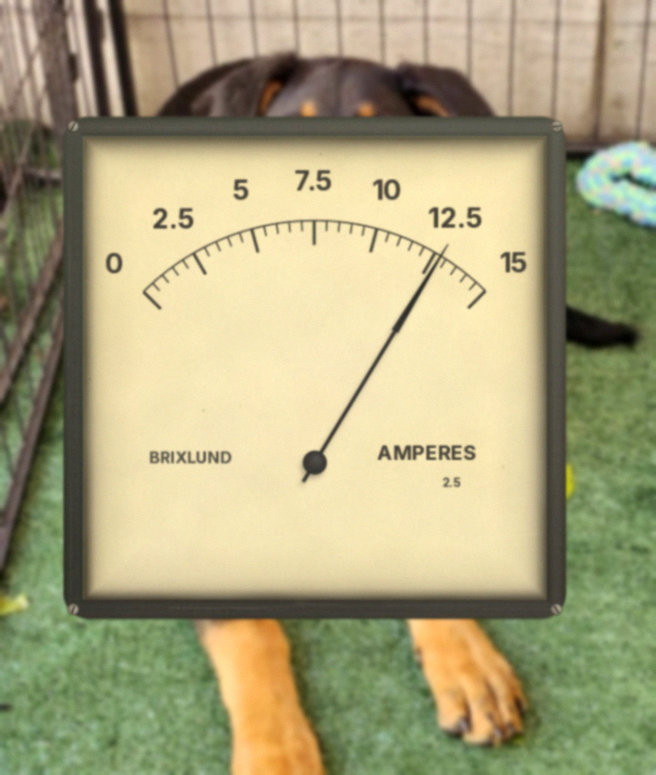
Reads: 12.75A
